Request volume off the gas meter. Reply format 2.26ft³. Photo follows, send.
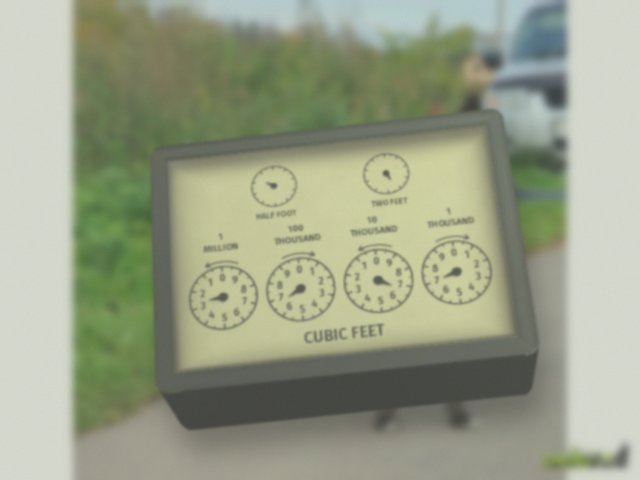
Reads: 266700ft³
